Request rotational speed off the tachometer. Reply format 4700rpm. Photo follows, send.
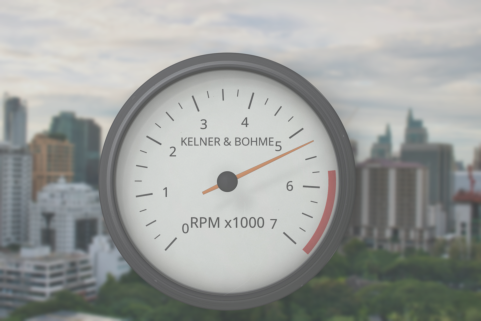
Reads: 5250rpm
